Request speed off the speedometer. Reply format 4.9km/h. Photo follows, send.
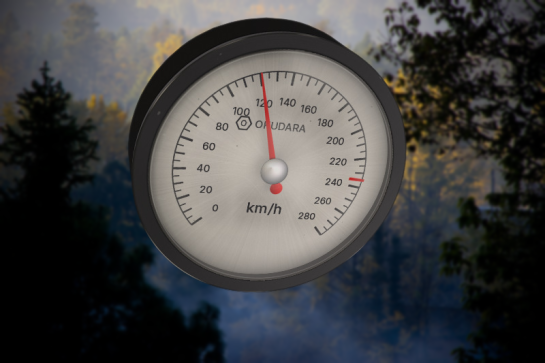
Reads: 120km/h
